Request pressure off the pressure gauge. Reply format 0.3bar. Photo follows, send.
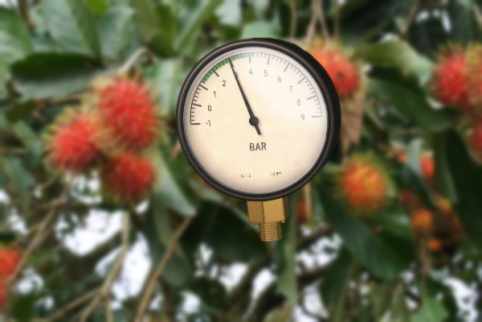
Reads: 3bar
